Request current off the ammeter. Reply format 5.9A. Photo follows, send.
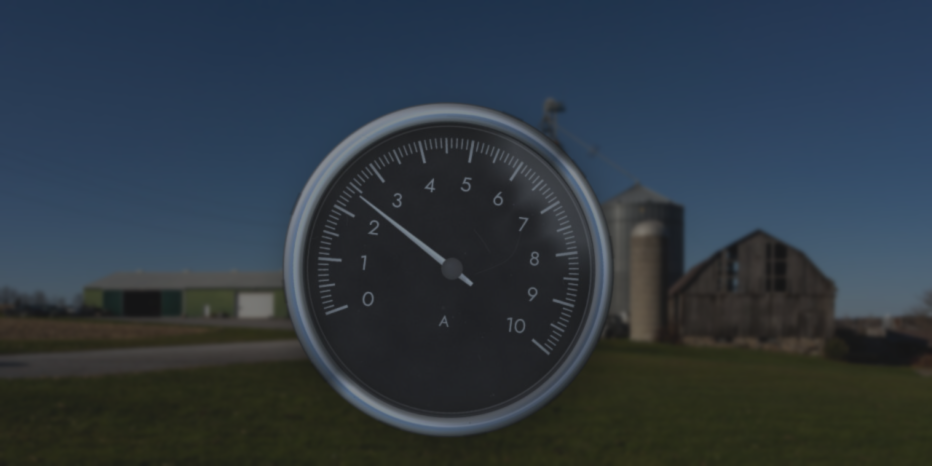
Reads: 2.4A
